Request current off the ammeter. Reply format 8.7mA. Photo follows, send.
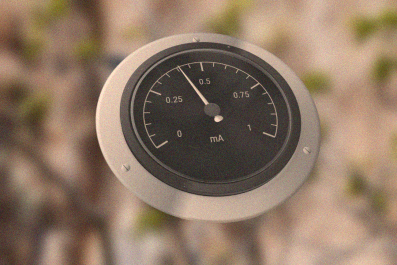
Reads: 0.4mA
